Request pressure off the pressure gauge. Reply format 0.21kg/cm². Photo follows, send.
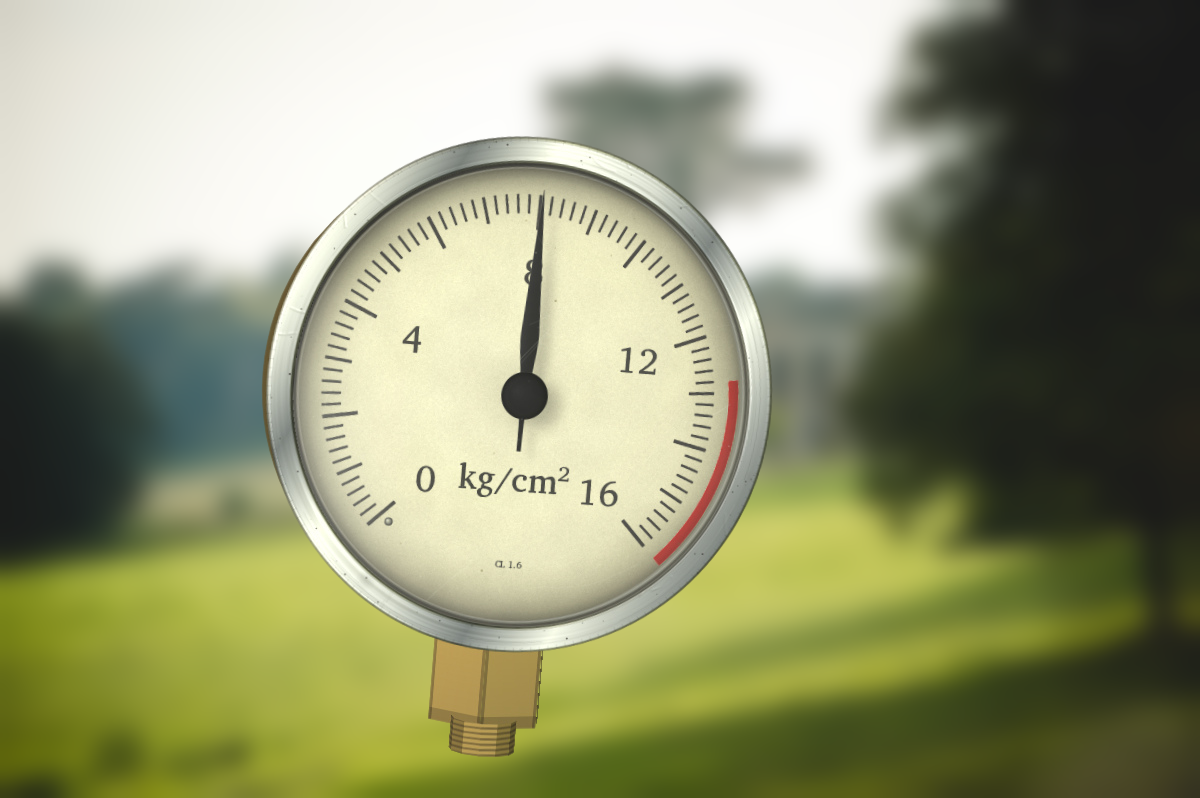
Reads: 8kg/cm²
